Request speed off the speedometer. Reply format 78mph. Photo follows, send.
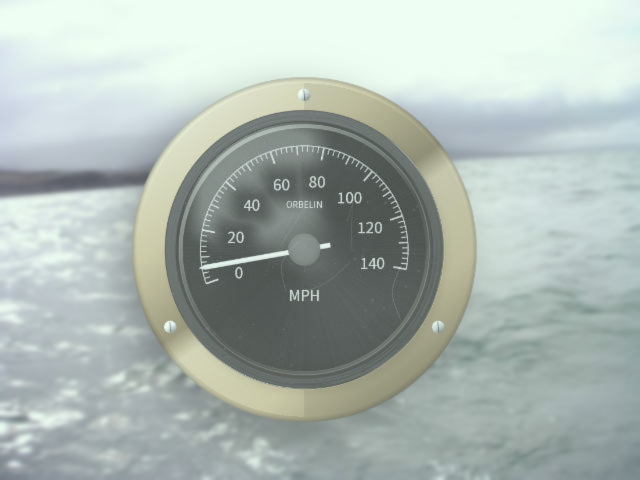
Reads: 6mph
